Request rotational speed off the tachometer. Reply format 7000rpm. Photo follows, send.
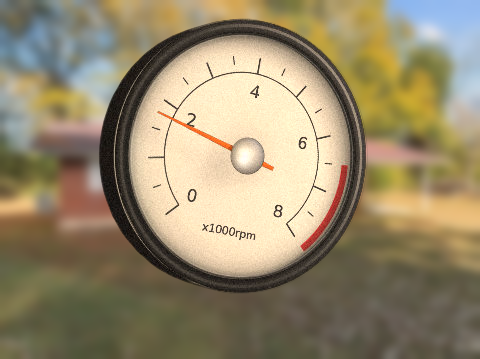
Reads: 1750rpm
